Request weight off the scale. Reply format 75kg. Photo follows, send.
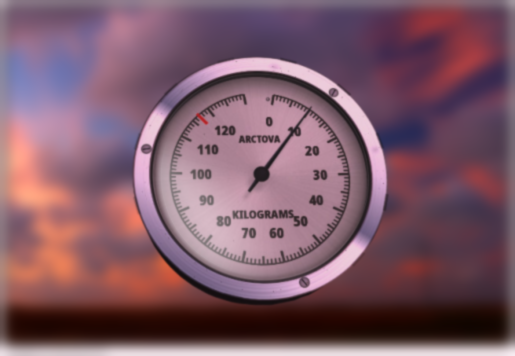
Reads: 10kg
